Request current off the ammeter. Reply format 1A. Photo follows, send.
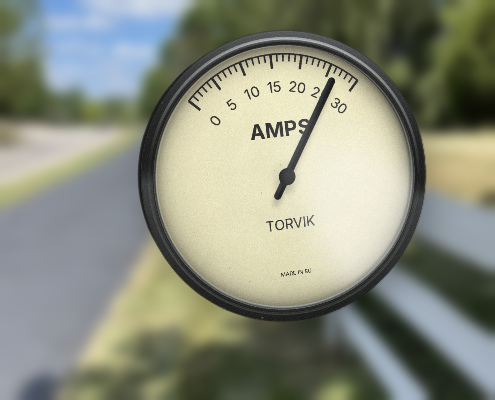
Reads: 26A
